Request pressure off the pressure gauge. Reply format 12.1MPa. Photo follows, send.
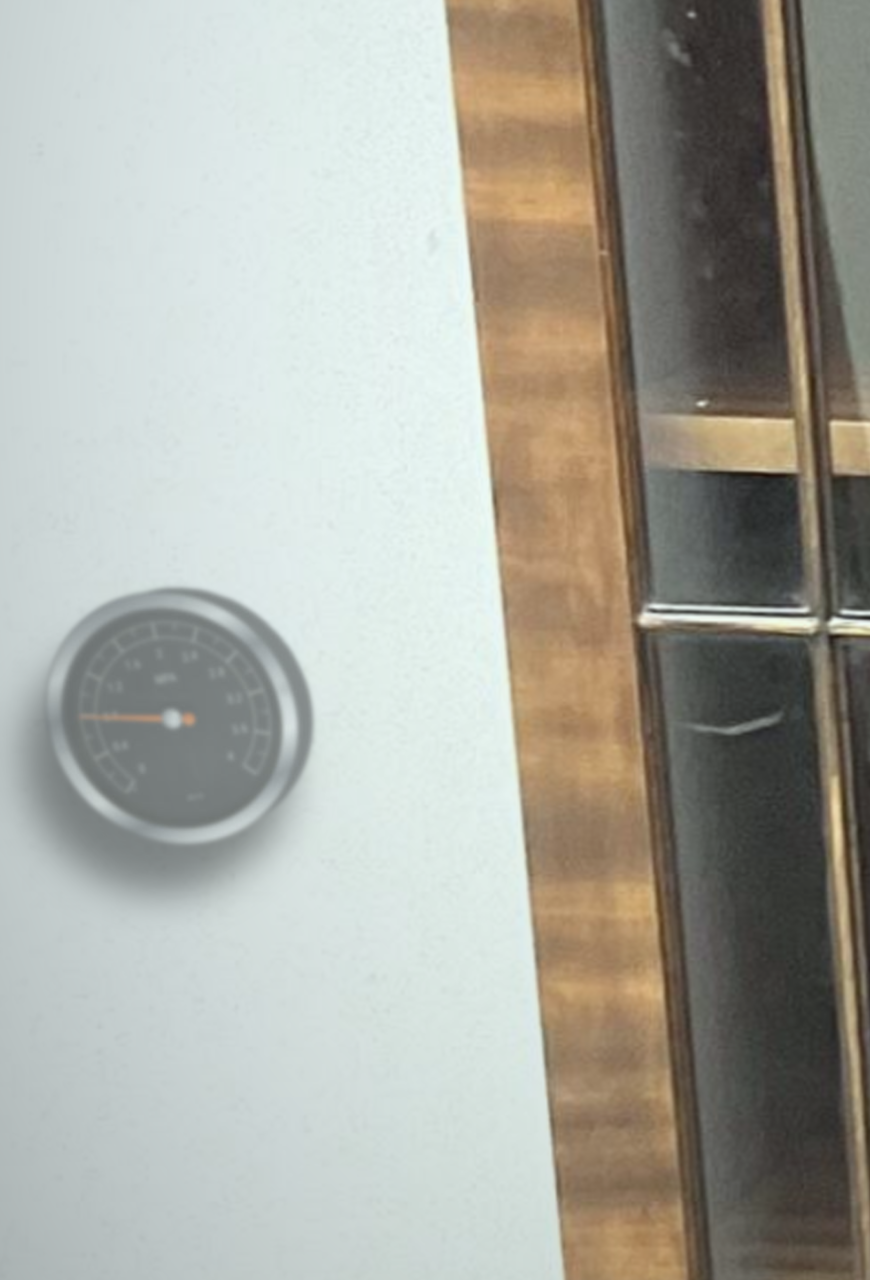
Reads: 0.8MPa
